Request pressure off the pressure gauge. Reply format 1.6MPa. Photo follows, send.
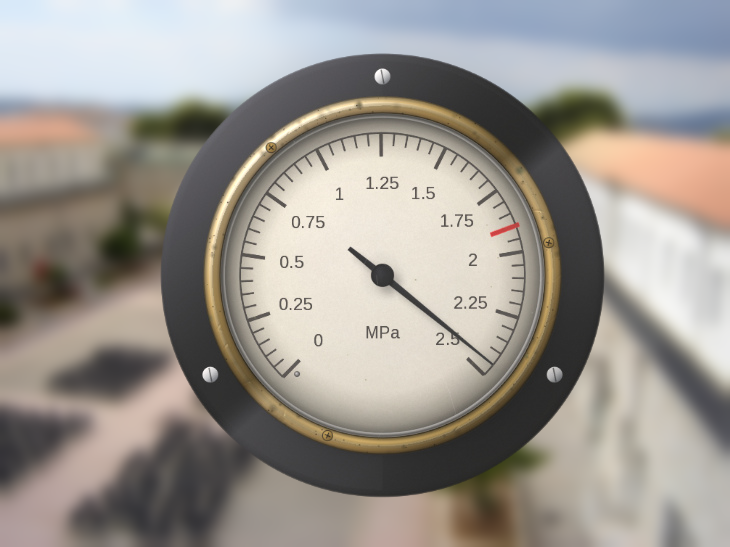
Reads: 2.45MPa
